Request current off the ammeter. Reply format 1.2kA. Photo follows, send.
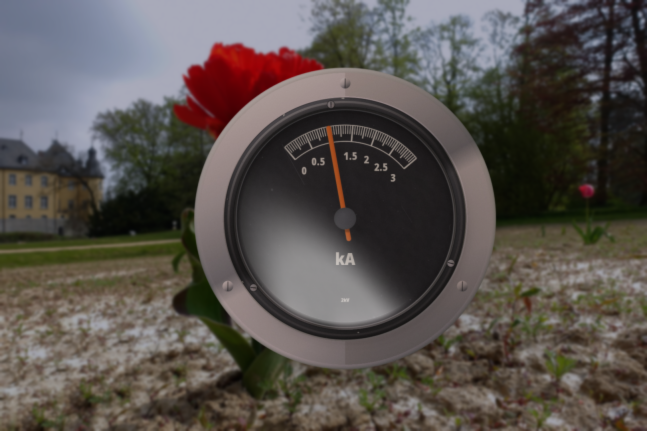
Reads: 1kA
